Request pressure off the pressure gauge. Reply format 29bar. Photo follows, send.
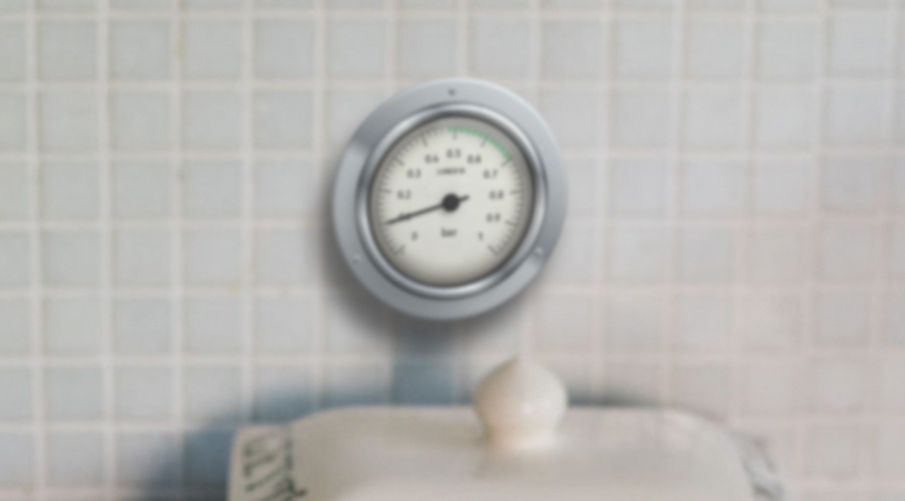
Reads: 0.1bar
